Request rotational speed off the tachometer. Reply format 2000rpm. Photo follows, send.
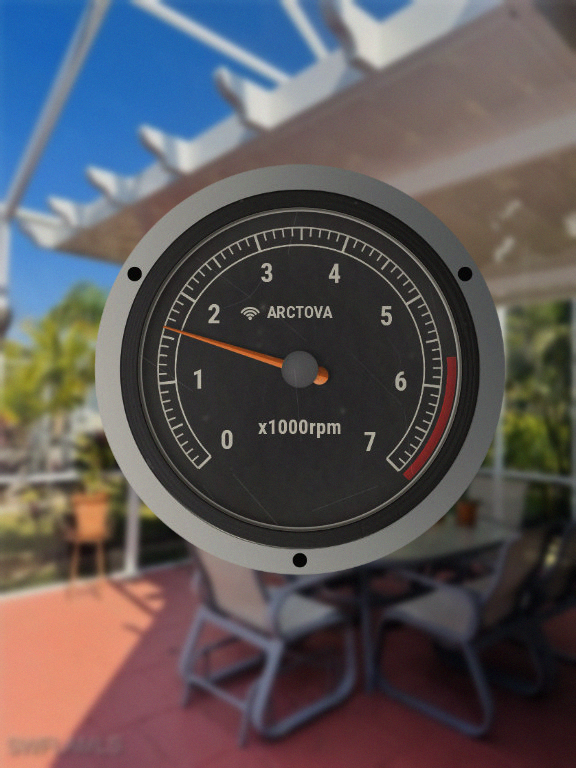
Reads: 1600rpm
